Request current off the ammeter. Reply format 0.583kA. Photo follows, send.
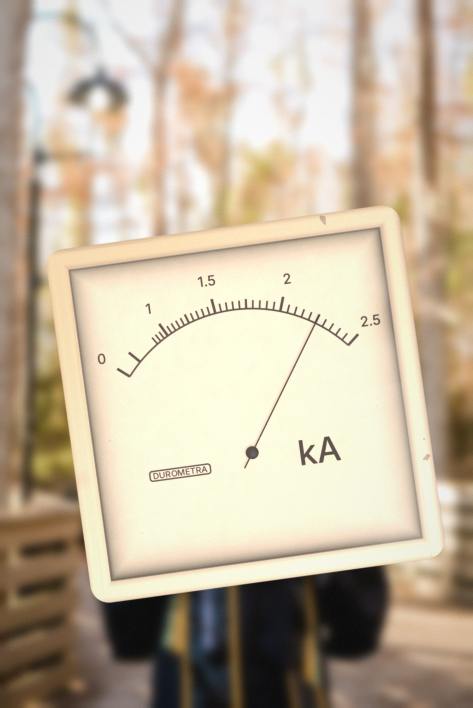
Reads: 2.25kA
